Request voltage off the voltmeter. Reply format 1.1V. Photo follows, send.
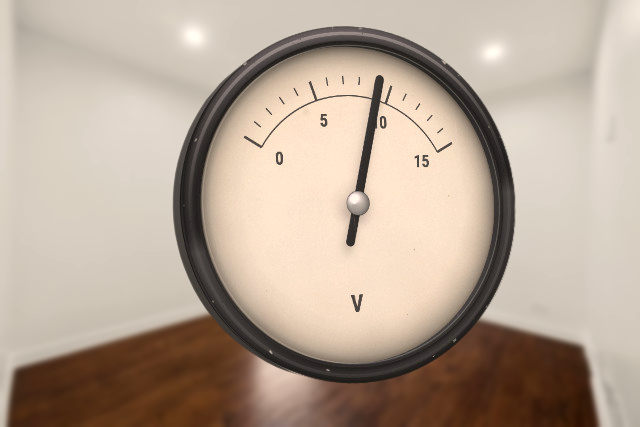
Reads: 9V
